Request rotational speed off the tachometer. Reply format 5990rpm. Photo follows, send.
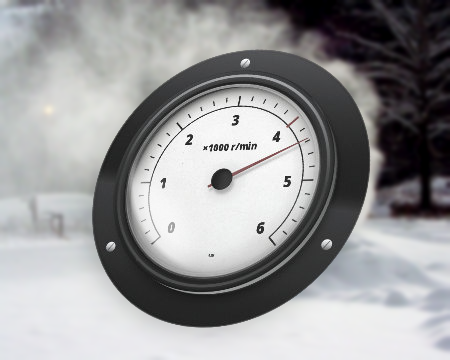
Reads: 4400rpm
